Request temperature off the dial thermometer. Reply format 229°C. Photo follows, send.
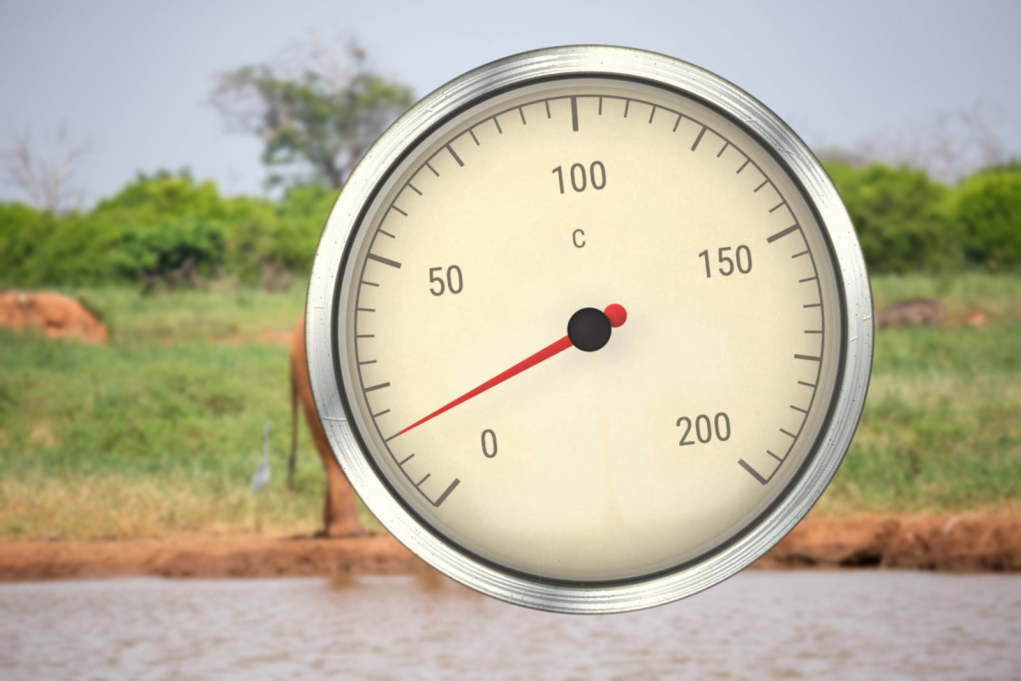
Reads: 15°C
